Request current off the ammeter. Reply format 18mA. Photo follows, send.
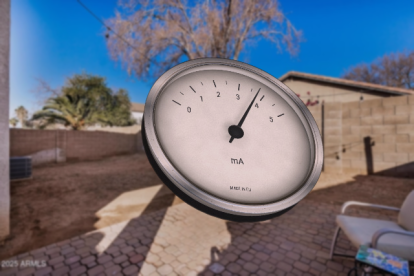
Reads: 3.75mA
